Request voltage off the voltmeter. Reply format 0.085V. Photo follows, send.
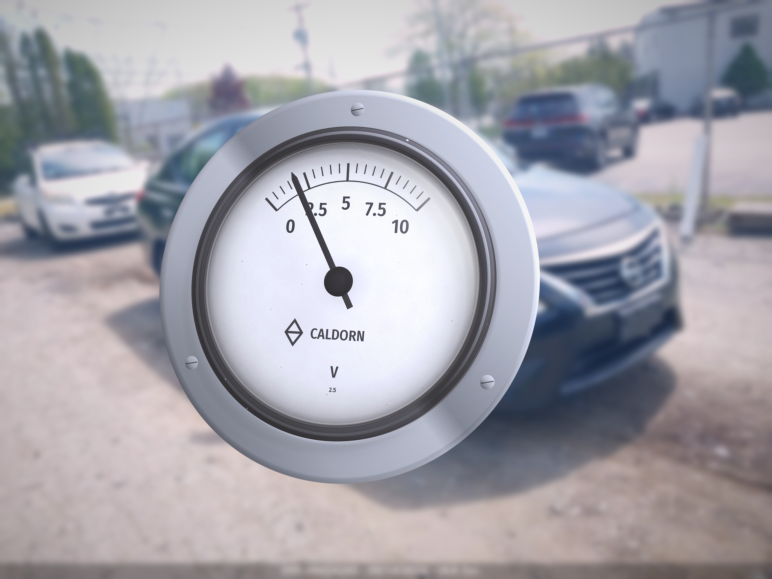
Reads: 2V
